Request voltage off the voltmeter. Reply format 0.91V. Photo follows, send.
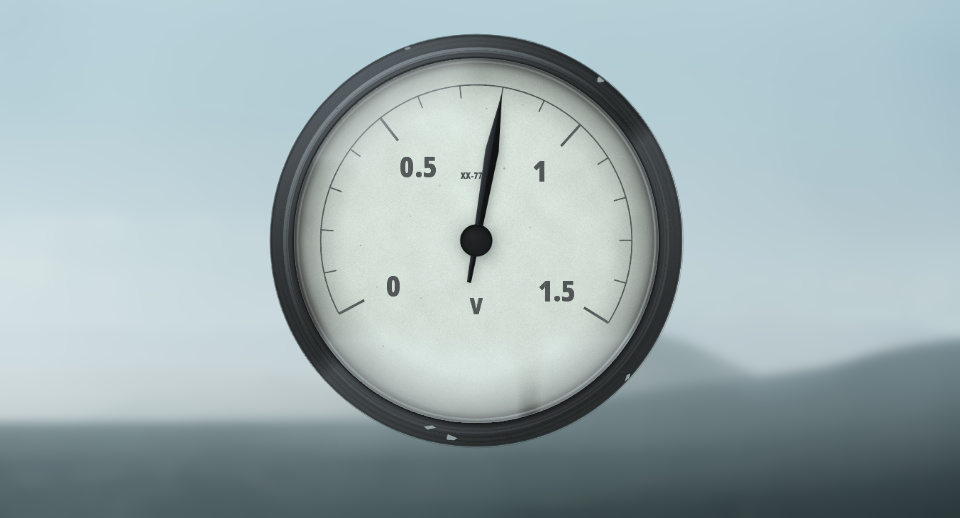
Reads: 0.8V
